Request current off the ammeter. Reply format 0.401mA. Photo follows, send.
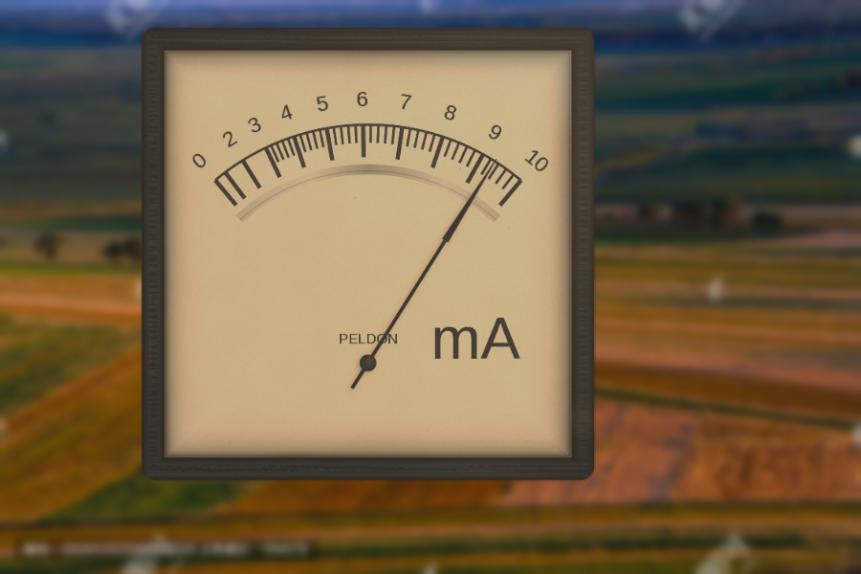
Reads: 9.3mA
